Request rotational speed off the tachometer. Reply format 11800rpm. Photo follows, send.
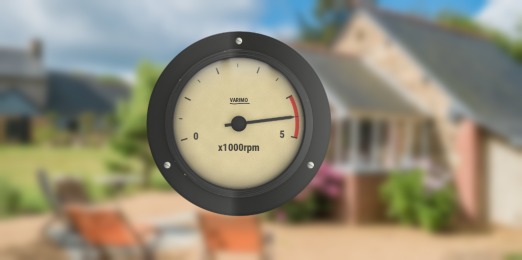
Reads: 4500rpm
